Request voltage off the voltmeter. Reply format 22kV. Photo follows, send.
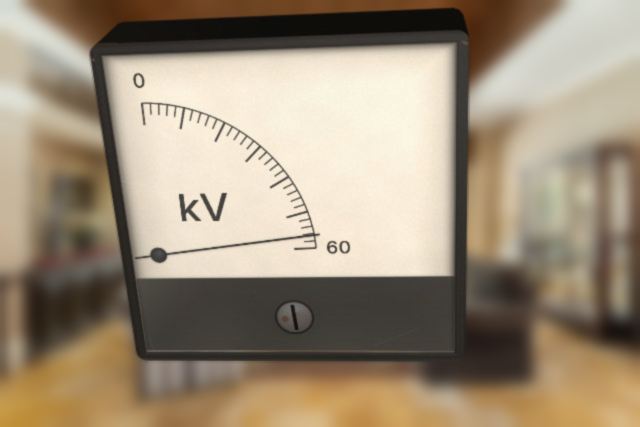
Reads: 56kV
